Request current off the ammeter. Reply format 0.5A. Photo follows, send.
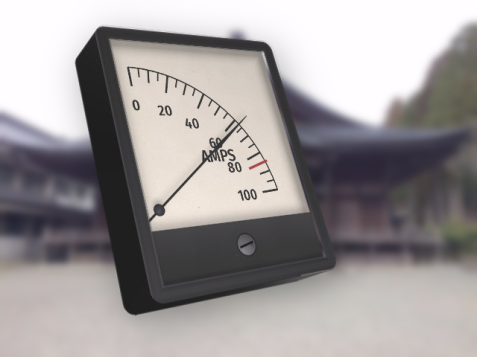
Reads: 62.5A
